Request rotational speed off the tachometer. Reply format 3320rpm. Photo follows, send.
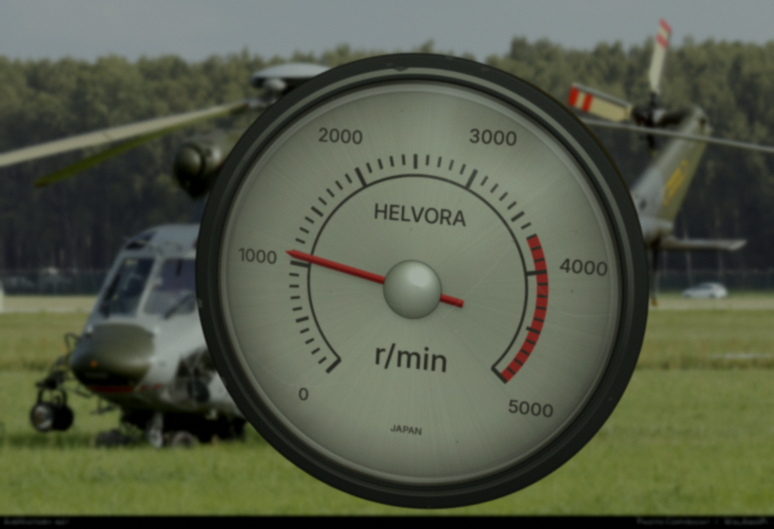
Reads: 1100rpm
